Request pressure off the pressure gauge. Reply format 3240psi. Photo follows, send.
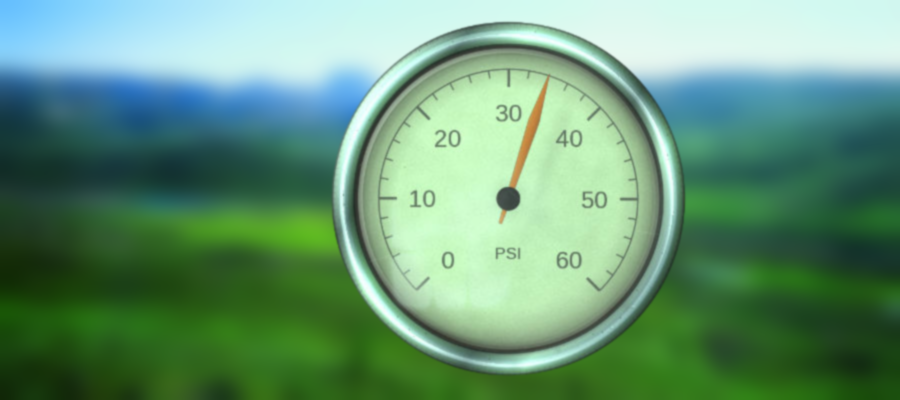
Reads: 34psi
